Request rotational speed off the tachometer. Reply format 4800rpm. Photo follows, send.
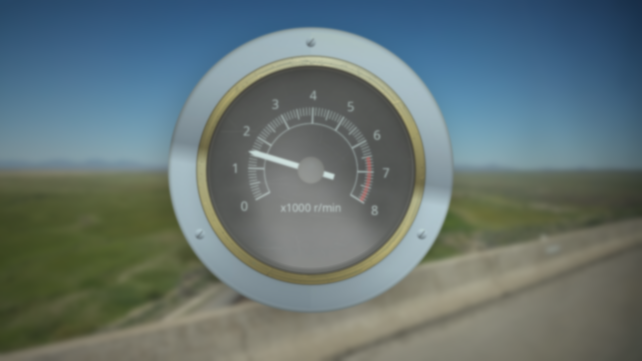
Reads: 1500rpm
